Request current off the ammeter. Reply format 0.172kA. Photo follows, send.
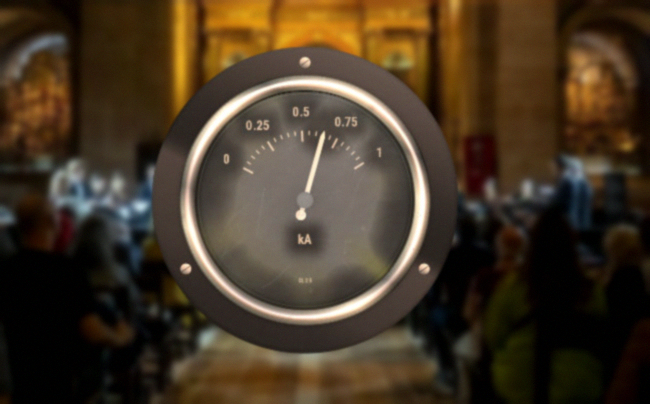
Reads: 0.65kA
